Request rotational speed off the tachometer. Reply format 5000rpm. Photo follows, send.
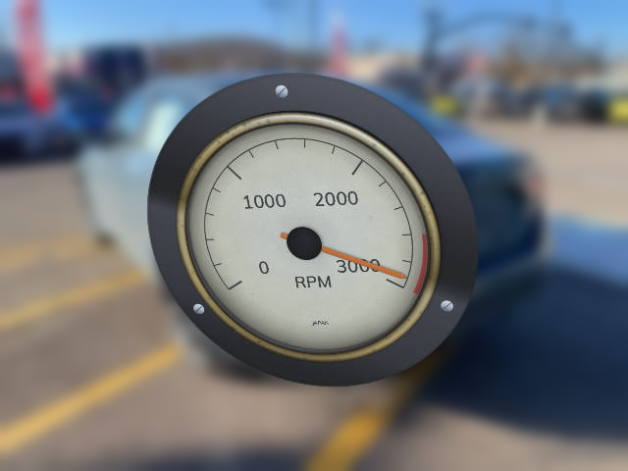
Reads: 2900rpm
